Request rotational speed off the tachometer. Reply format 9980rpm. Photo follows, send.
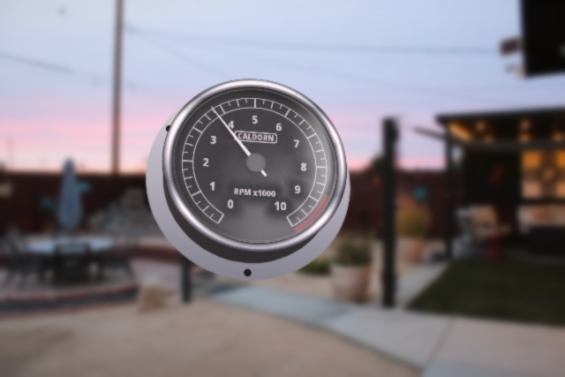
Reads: 3750rpm
